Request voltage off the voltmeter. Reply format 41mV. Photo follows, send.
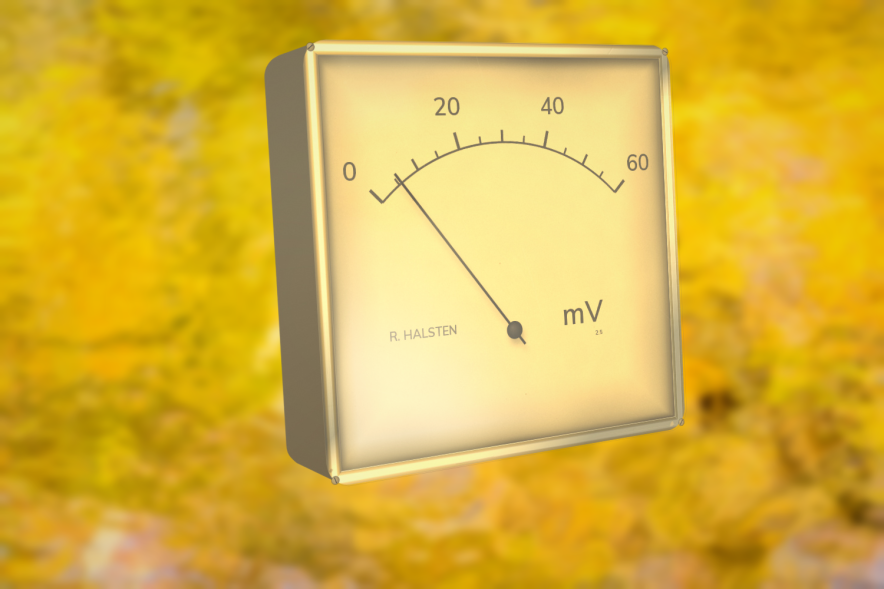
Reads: 5mV
